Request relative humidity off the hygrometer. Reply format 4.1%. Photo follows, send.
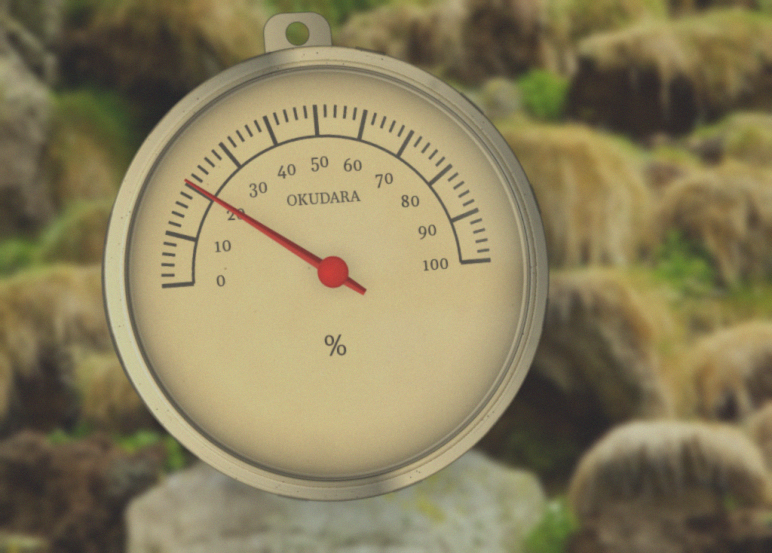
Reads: 20%
